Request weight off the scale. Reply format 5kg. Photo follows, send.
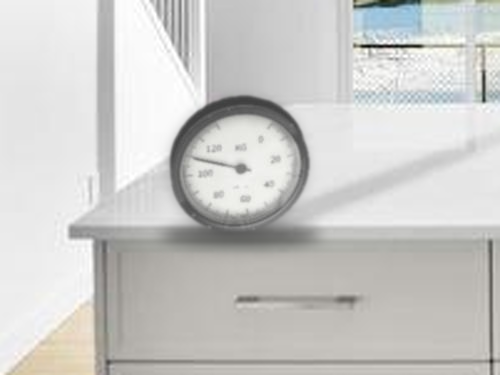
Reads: 110kg
